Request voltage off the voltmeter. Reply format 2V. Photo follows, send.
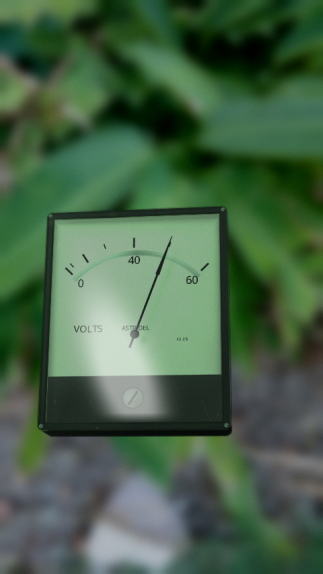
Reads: 50V
